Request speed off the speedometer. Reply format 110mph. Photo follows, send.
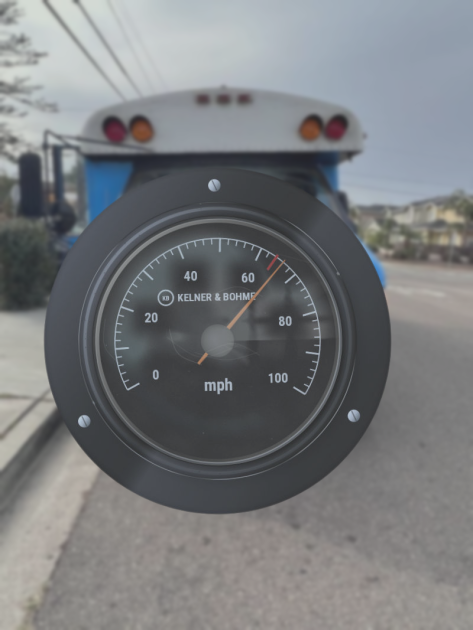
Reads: 66mph
